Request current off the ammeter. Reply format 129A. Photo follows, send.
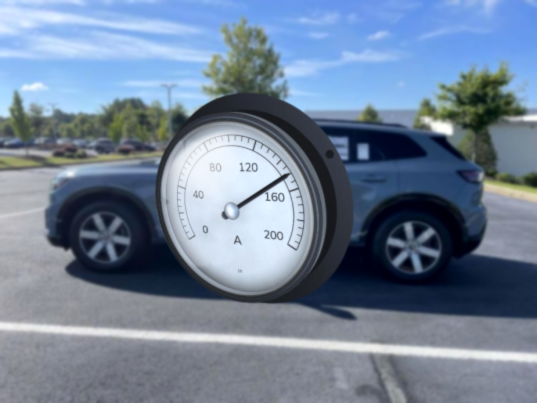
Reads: 150A
